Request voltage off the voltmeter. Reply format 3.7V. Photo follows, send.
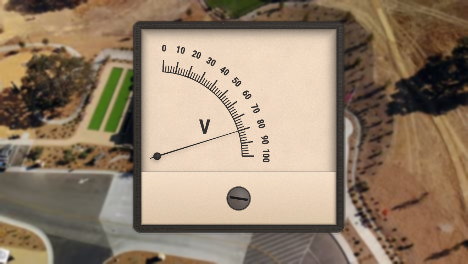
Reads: 80V
